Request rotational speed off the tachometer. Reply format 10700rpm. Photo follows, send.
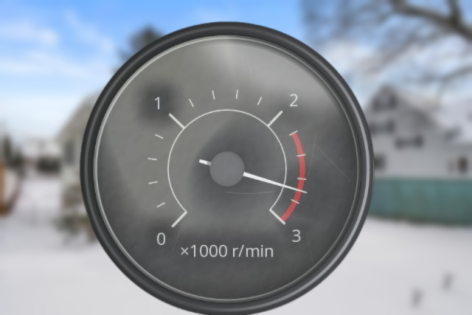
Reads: 2700rpm
